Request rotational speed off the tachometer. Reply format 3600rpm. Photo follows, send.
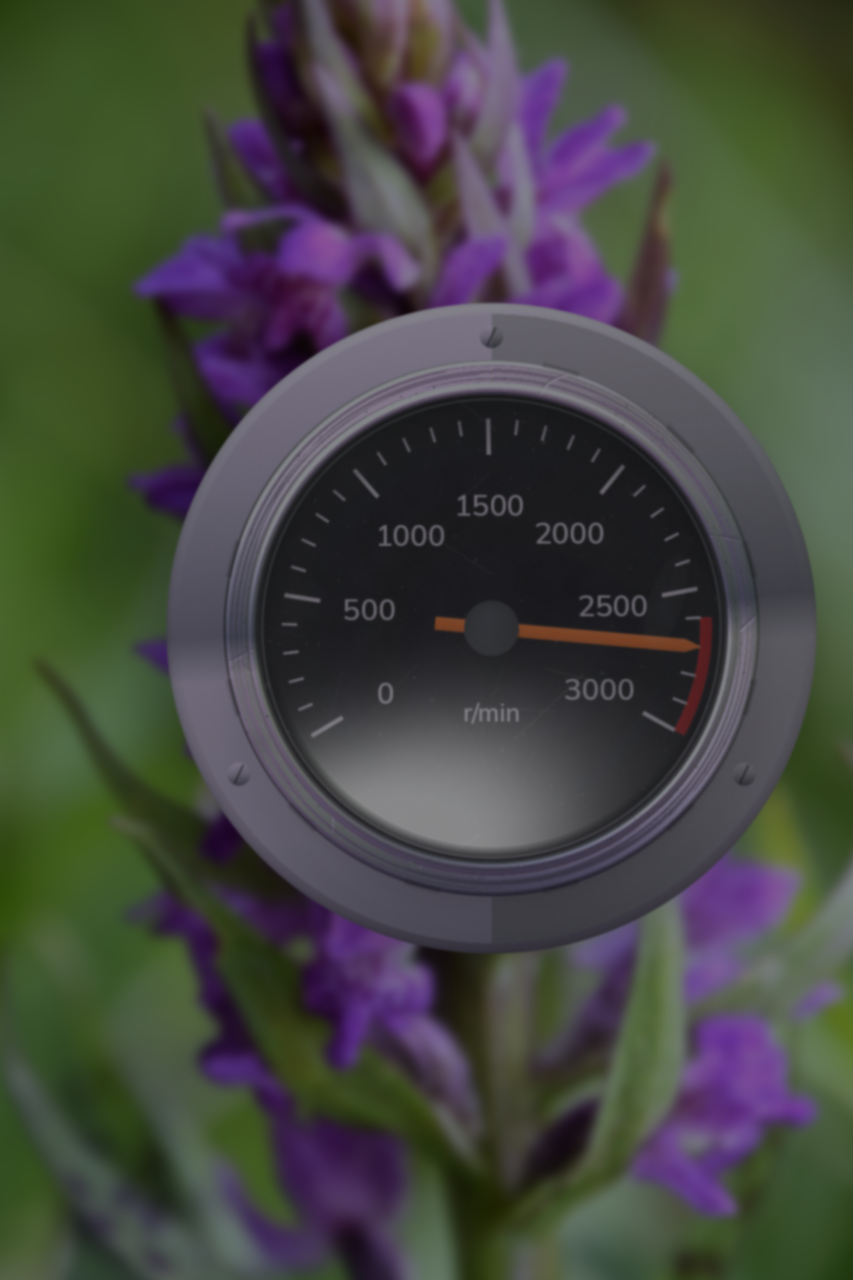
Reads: 2700rpm
